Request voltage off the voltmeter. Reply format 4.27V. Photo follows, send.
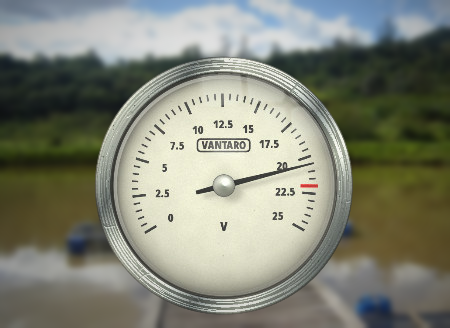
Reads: 20.5V
